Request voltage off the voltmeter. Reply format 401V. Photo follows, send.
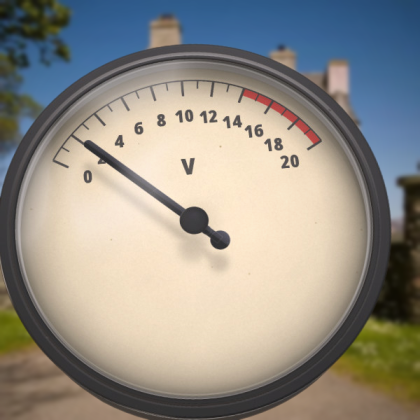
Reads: 2V
